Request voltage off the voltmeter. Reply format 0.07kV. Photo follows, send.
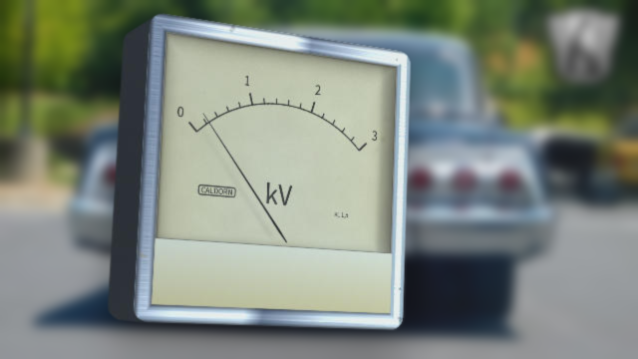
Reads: 0.2kV
